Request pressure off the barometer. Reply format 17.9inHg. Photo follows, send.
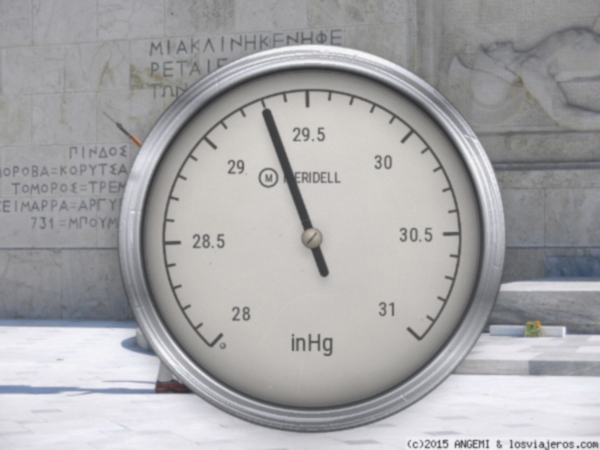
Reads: 29.3inHg
